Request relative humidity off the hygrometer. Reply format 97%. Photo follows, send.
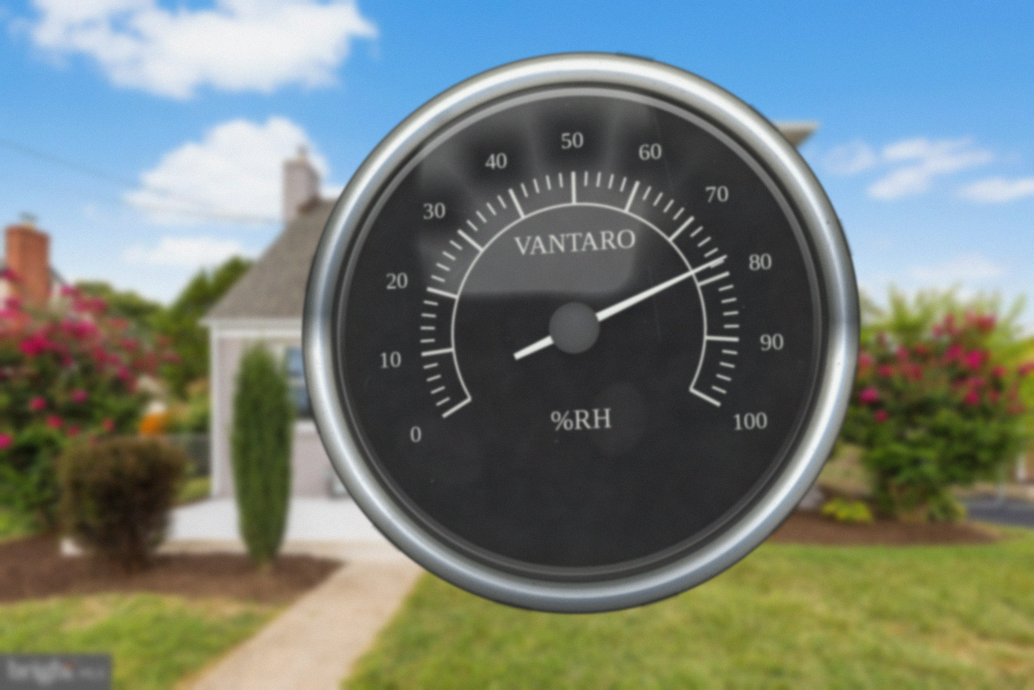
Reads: 78%
